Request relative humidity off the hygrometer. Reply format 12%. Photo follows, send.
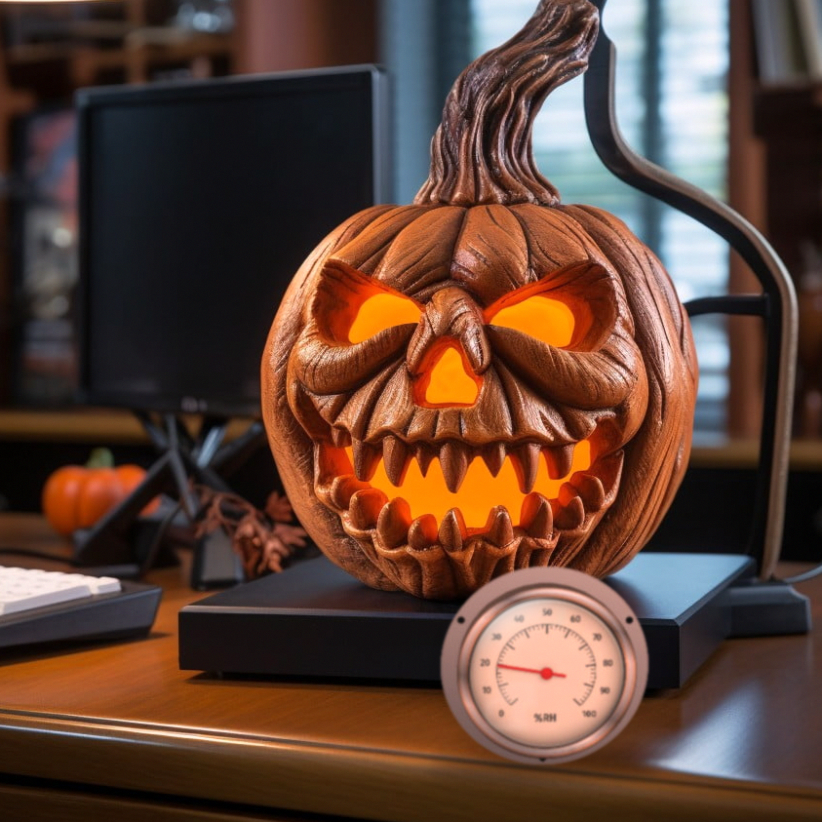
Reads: 20%
